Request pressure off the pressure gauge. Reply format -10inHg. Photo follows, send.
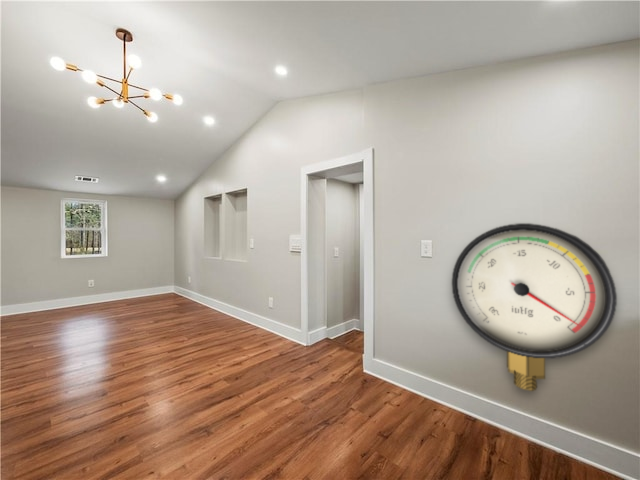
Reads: -1inHg
